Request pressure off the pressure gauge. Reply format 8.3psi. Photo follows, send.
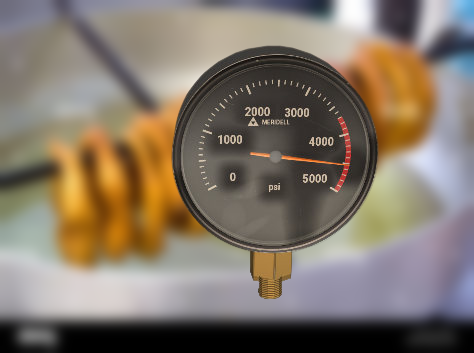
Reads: 4500psi
